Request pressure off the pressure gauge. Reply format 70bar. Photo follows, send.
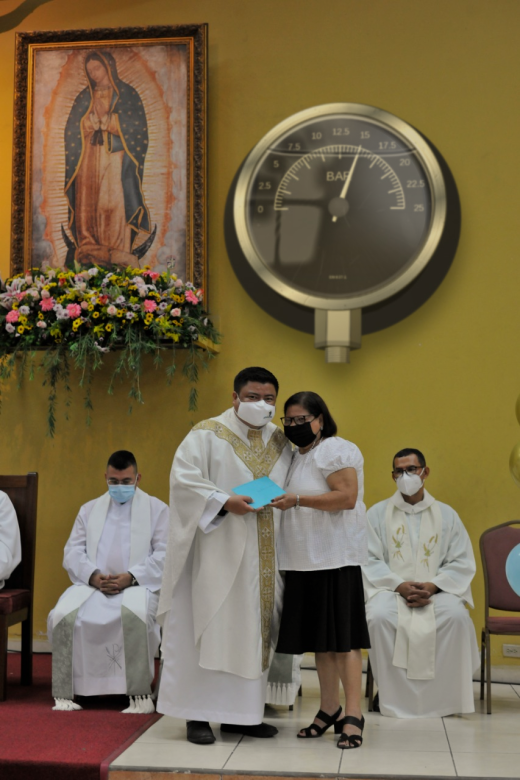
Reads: 15bar
